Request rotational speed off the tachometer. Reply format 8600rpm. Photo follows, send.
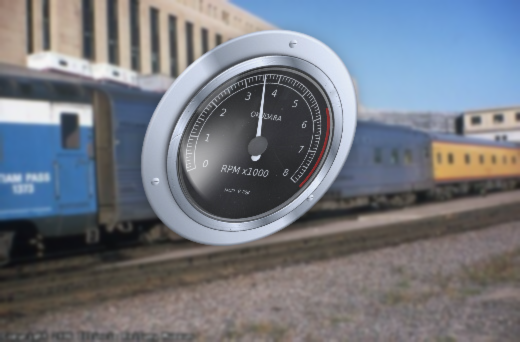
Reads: 3500rpm
